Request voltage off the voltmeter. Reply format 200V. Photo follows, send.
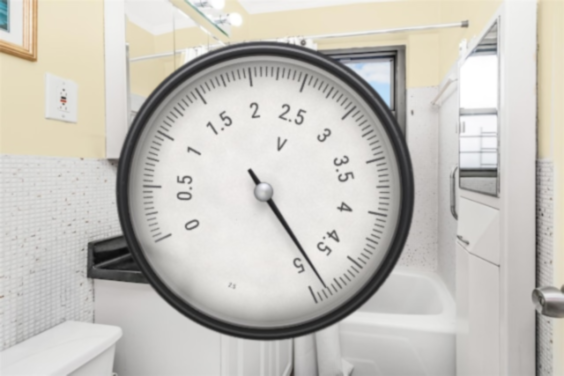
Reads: 4.85V
